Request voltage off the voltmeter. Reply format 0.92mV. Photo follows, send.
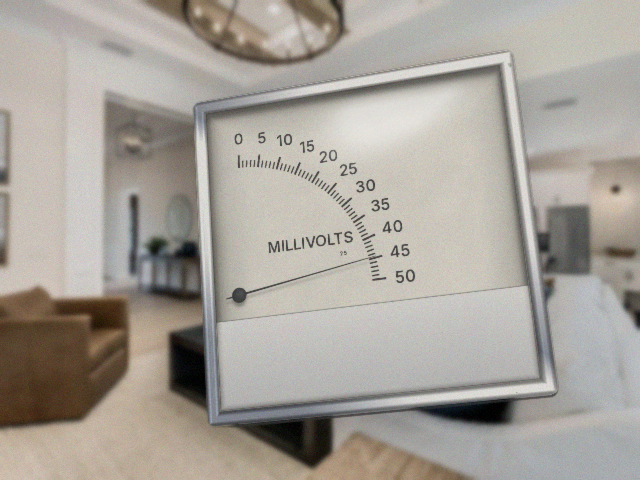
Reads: 45mV
